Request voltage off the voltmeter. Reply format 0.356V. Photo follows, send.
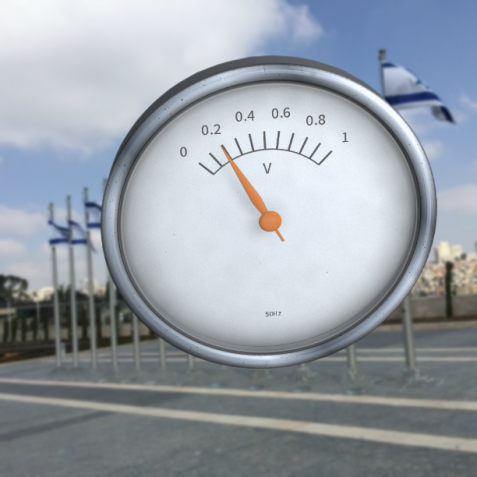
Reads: 0.2V
